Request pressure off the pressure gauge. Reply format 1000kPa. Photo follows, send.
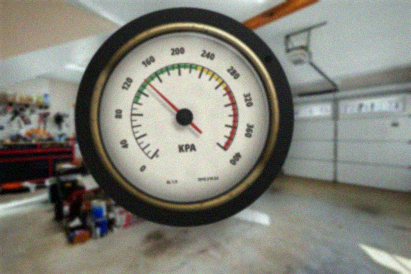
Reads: 140kPa
